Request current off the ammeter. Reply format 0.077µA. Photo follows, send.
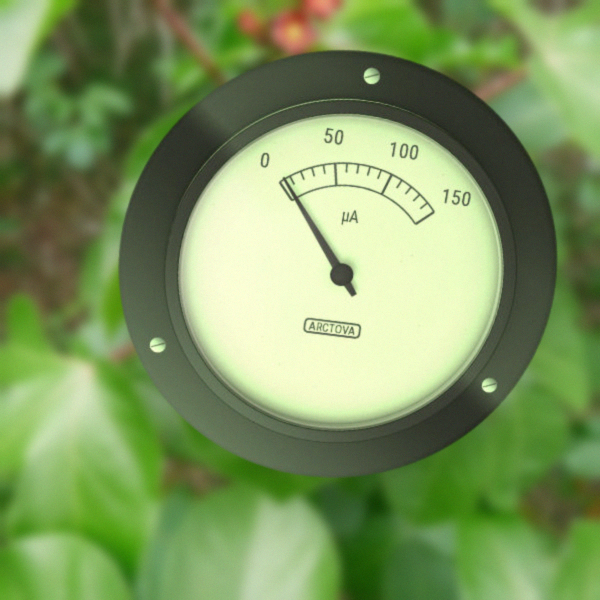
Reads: 5µA
